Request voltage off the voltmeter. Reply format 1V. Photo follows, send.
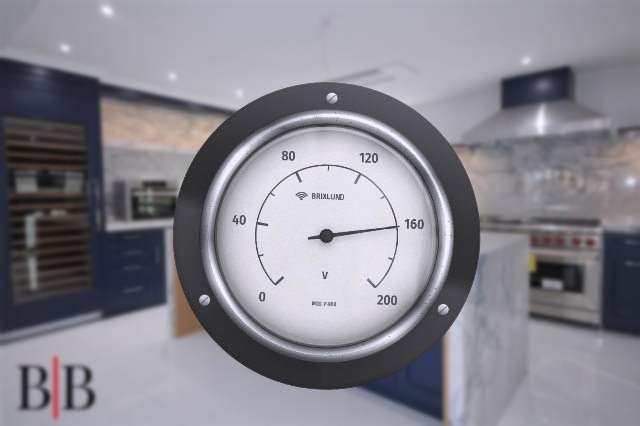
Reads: 160V
